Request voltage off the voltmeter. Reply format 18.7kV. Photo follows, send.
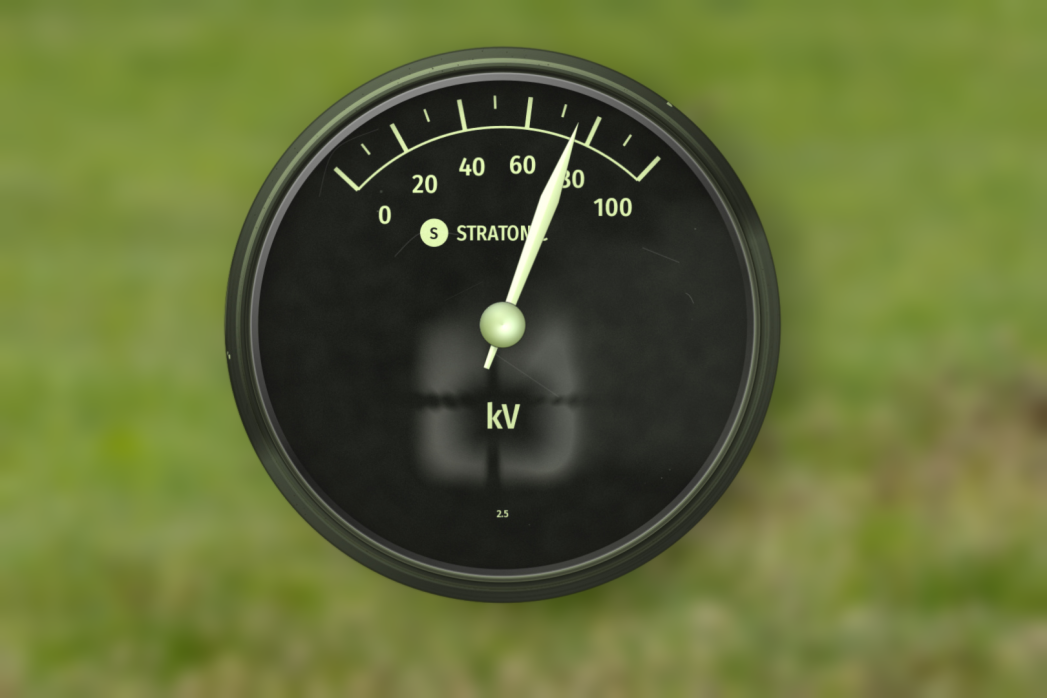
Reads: 75kV
